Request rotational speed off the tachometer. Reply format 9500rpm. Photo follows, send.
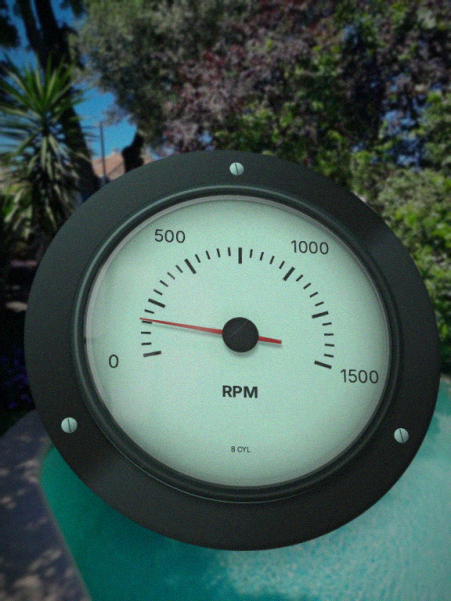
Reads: 150rpm
